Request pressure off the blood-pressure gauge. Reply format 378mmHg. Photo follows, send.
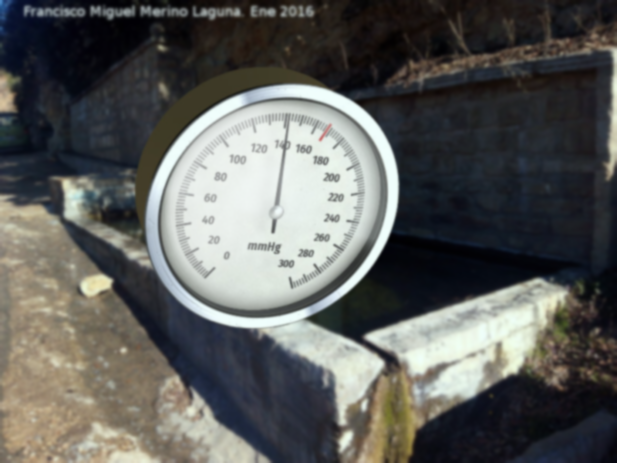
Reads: 140mmHg
